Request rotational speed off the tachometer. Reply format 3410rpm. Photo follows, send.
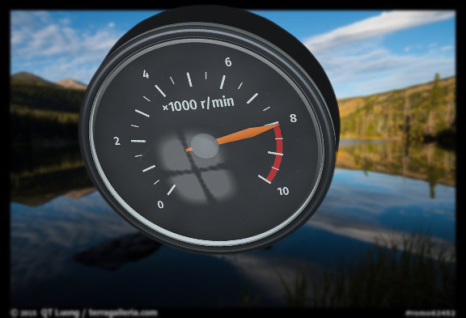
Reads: 8000rpm
